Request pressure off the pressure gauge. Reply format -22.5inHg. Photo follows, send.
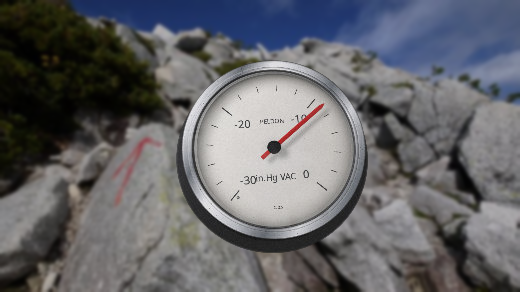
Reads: -9inHg
